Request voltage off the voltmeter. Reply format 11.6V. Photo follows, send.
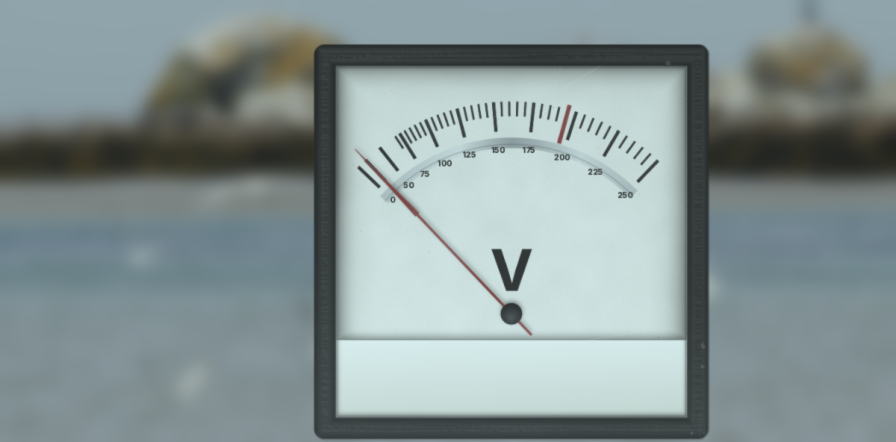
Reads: 25V
